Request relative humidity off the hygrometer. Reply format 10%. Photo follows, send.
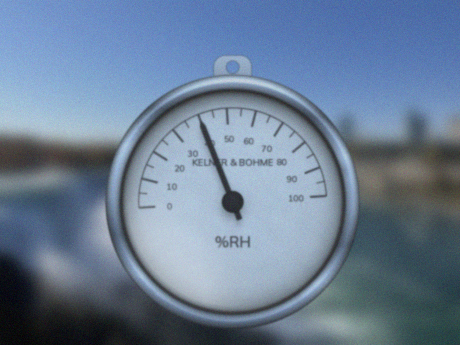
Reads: 40%
